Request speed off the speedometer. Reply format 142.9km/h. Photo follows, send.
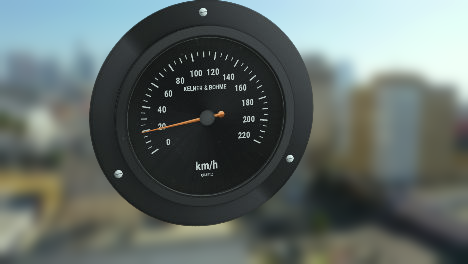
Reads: 20km/h
